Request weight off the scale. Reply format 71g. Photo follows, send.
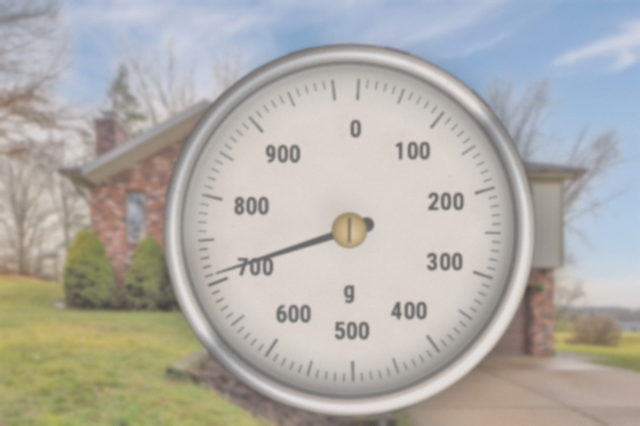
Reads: 710g
